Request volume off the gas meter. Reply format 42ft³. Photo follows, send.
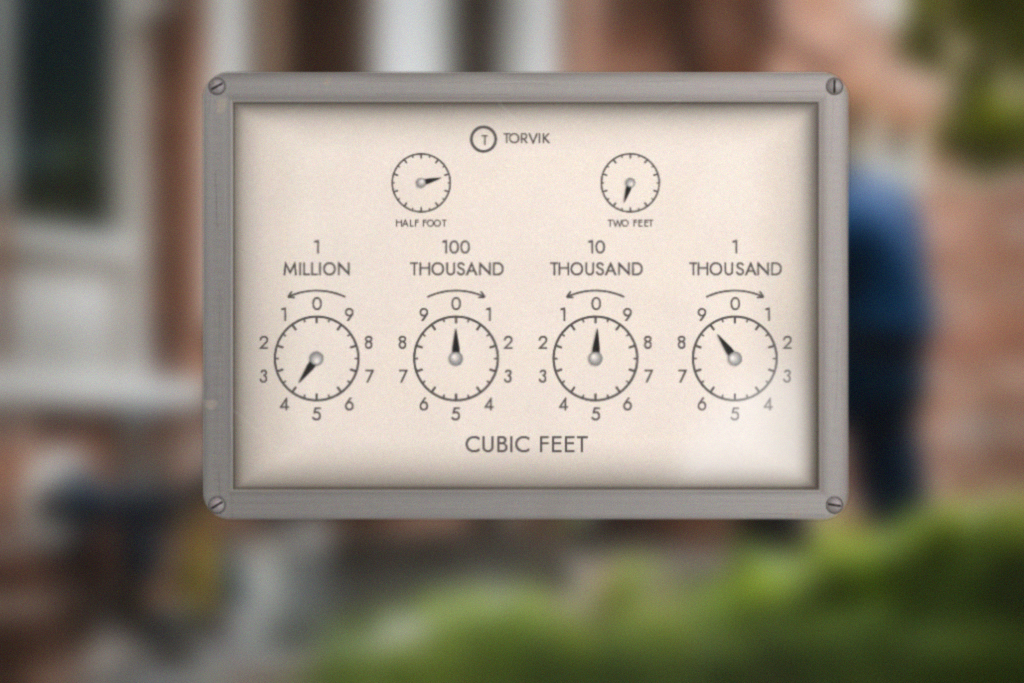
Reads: 399900ft³
